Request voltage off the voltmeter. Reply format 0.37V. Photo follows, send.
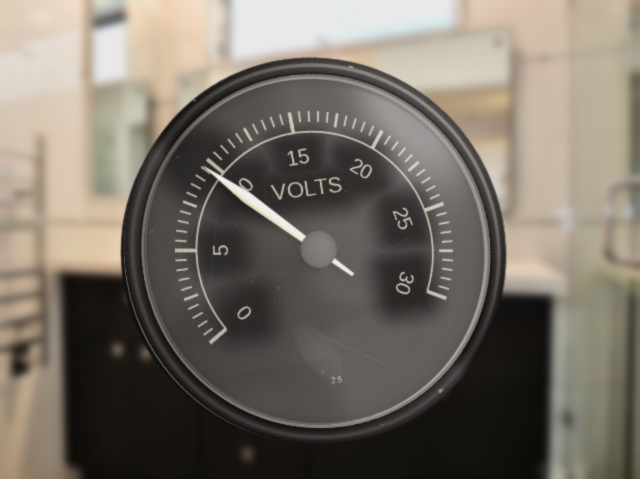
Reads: 9.5V
